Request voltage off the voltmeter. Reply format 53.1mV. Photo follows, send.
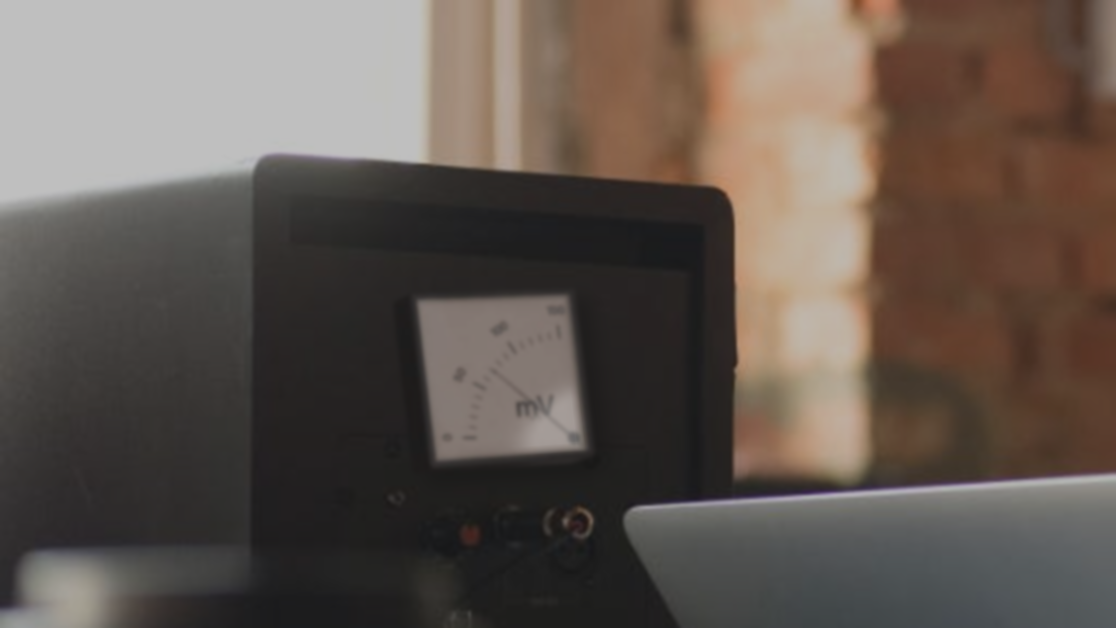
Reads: 70mV
